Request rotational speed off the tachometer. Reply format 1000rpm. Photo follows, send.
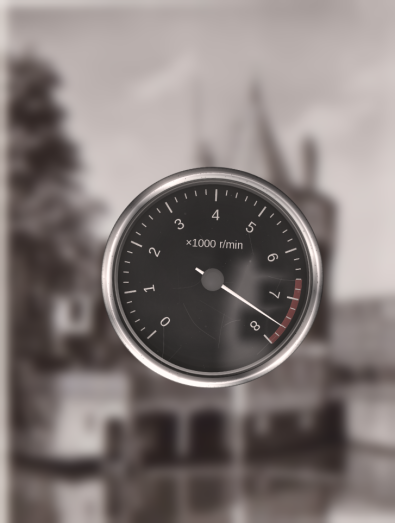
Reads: 7600rpm
